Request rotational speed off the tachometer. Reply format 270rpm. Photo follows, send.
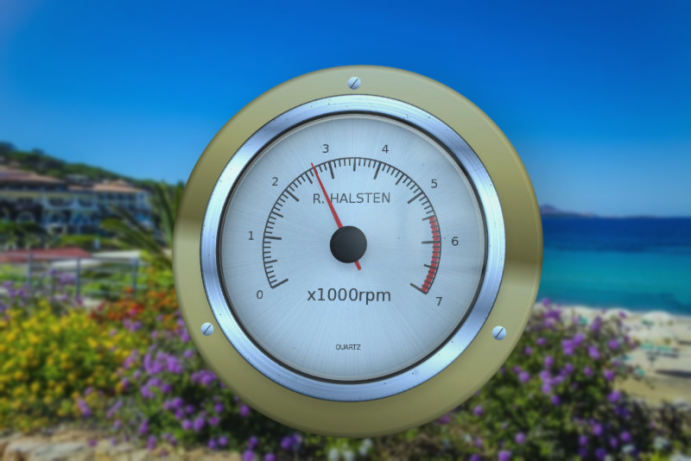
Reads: 2700rpm
